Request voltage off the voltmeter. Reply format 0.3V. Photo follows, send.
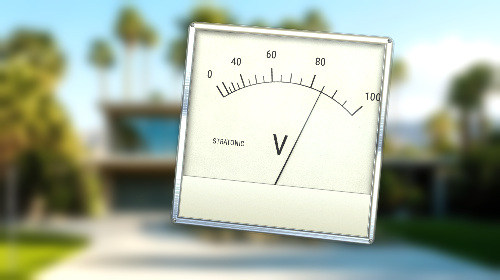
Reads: 85V
